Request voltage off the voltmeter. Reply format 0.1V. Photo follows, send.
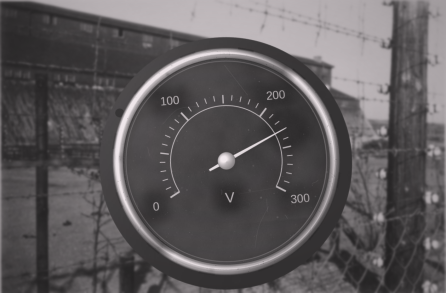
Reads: 230V
